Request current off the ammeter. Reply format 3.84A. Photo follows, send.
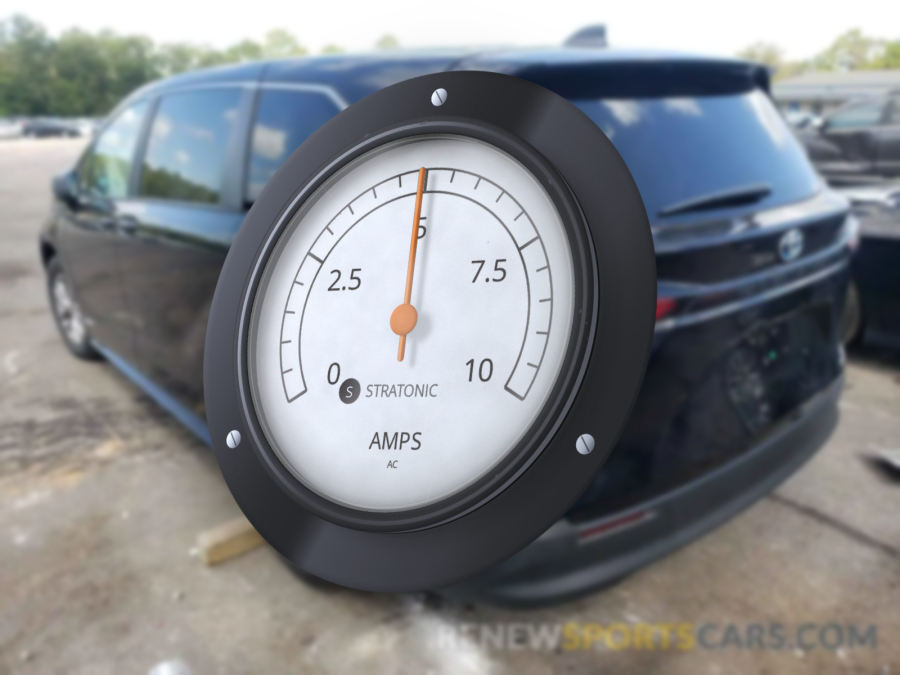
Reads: 5A
